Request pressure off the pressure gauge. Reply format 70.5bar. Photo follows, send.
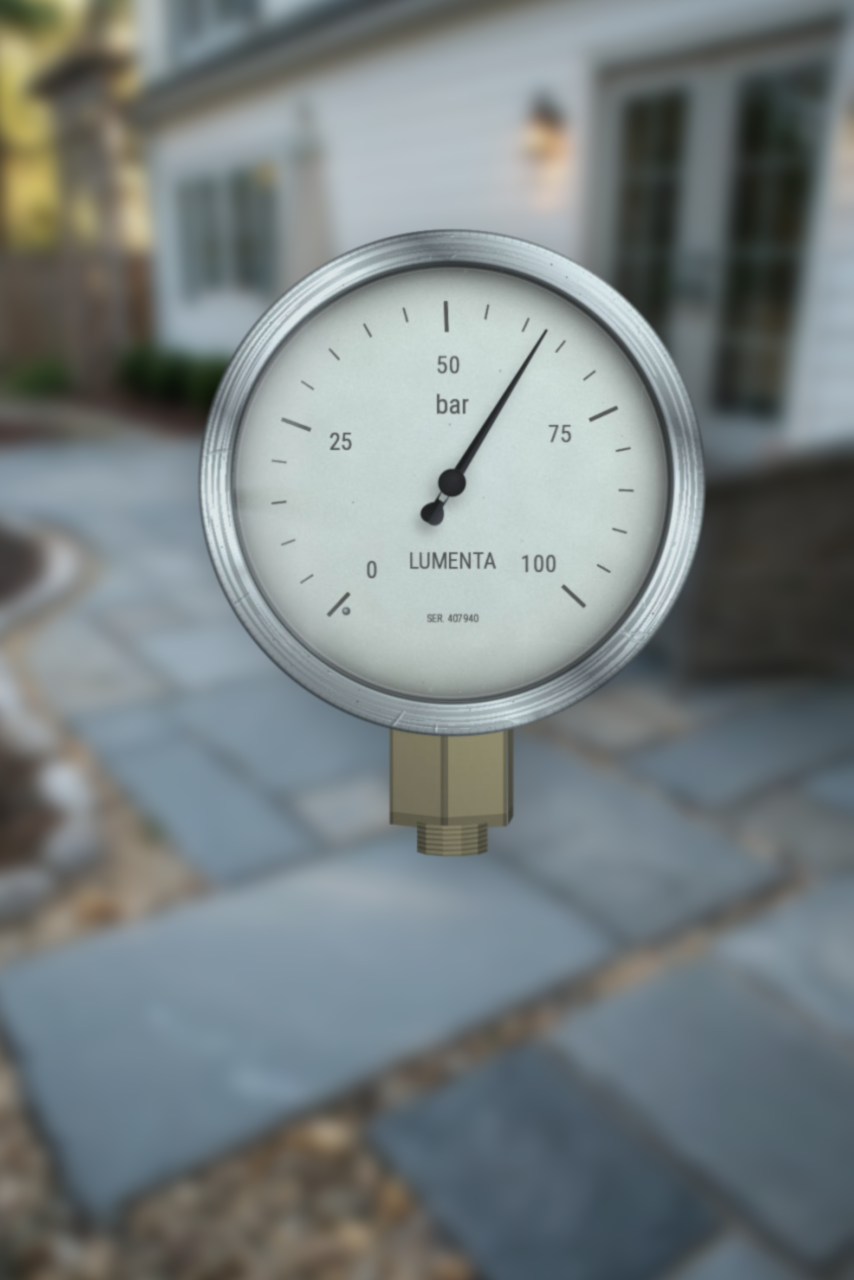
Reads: 62.5bar
